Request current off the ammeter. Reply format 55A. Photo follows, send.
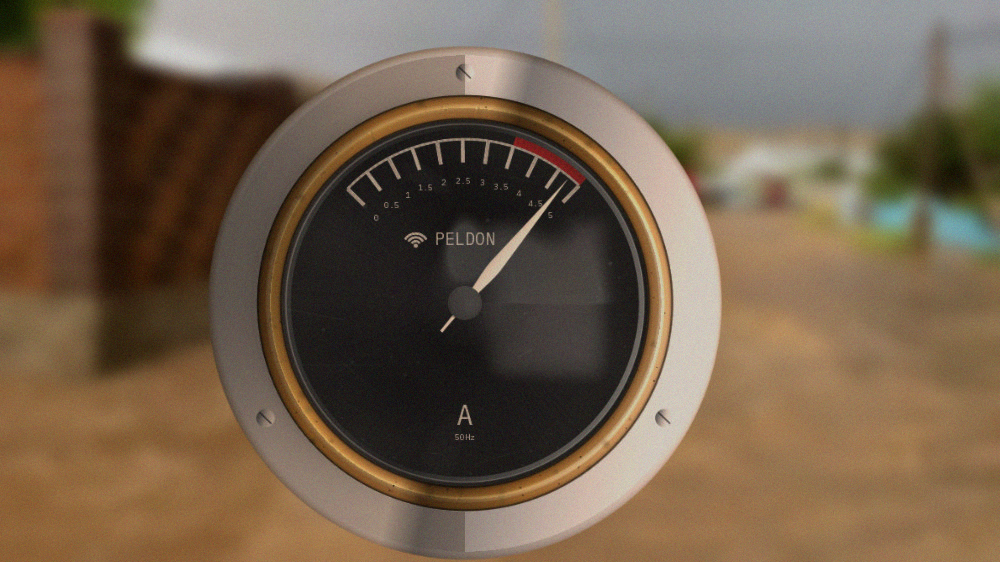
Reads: 4.75A
